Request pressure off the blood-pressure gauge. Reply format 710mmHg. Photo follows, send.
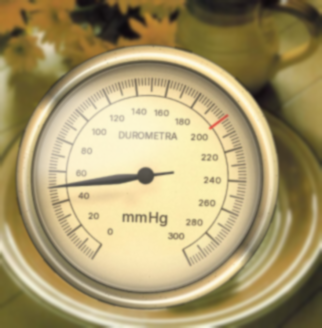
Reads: 50mmHg
